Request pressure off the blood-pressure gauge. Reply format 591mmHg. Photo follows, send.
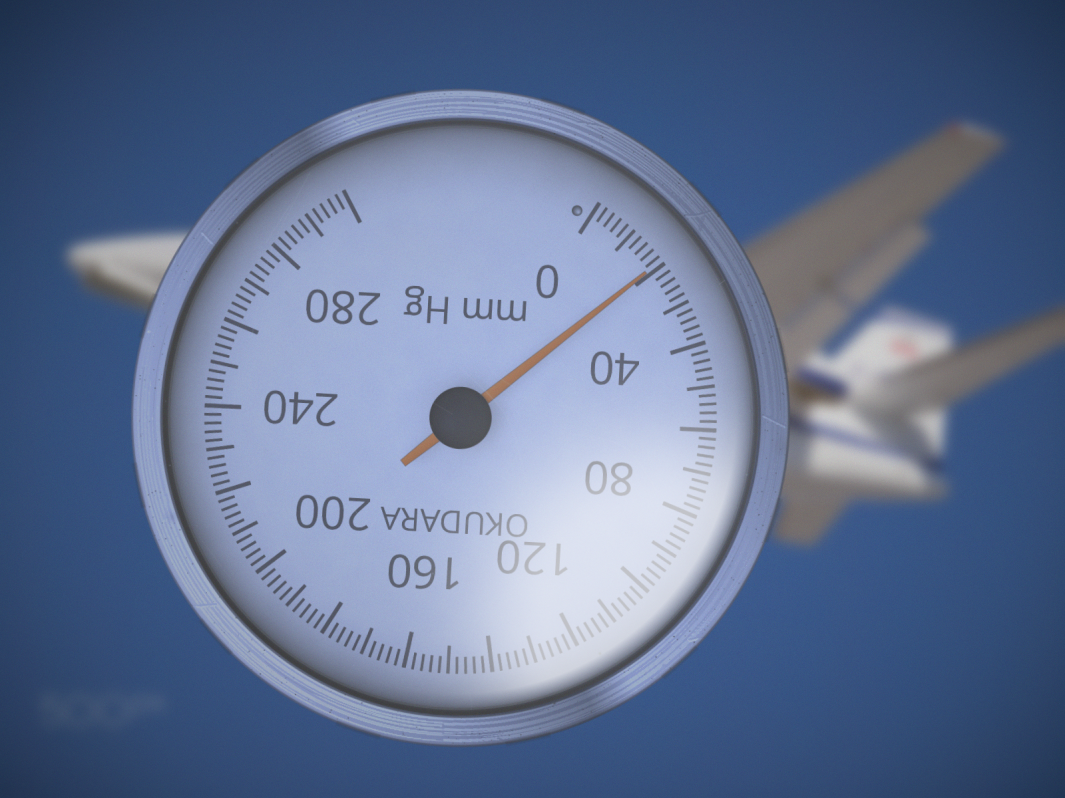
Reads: 19mmHg
